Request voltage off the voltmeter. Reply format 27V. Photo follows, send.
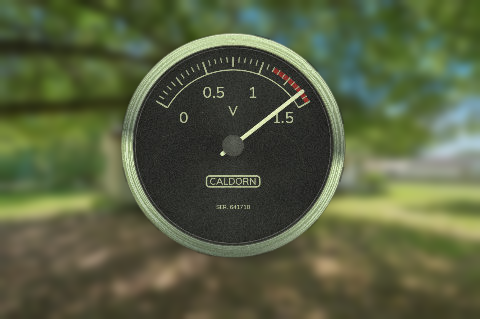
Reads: 1.4V
